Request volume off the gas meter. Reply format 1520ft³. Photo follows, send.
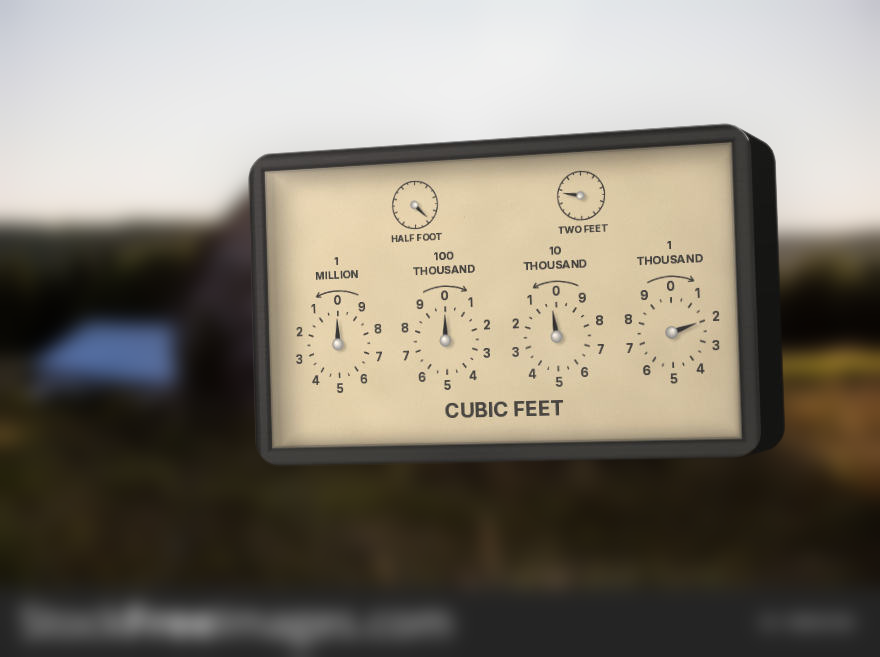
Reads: 200ft³
